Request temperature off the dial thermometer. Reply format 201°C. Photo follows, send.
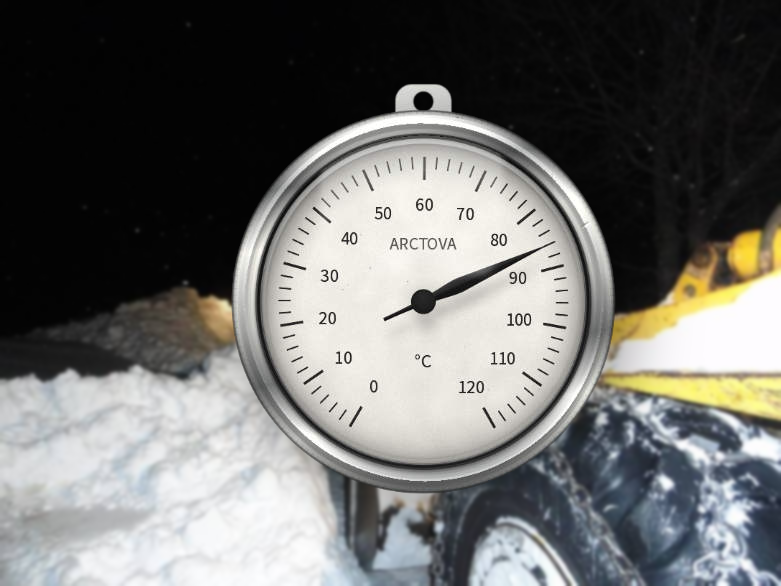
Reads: 86°C
